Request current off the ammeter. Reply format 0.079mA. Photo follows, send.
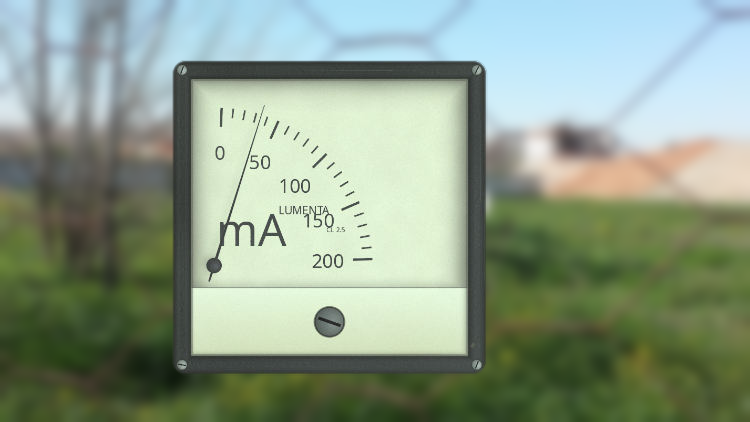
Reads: 35mA
